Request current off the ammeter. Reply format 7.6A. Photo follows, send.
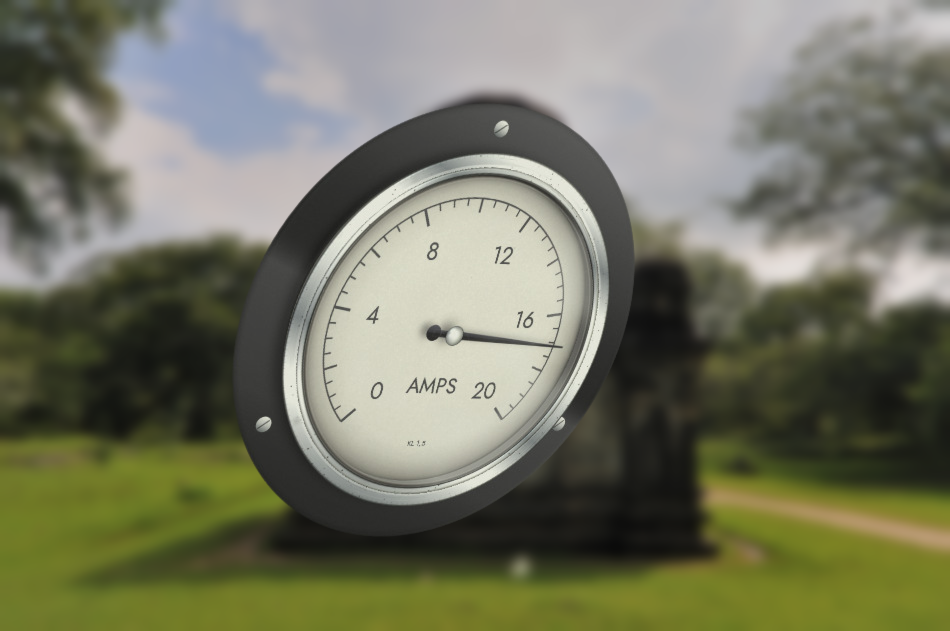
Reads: 17A
